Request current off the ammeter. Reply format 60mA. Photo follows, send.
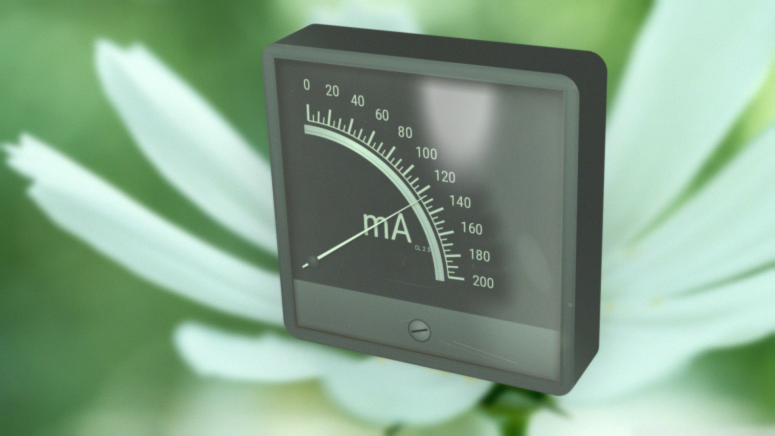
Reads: 125mA
